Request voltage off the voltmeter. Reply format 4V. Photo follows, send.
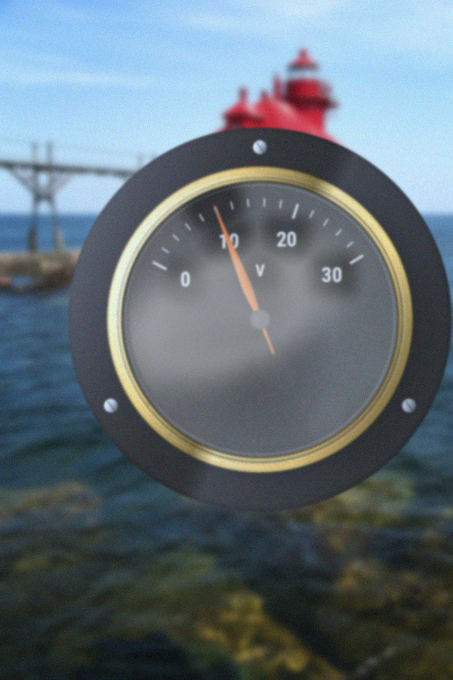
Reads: 10V
